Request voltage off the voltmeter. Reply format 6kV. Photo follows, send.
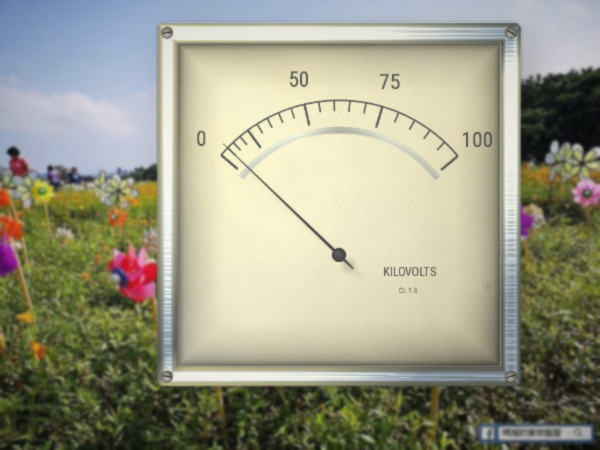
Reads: 10kV
